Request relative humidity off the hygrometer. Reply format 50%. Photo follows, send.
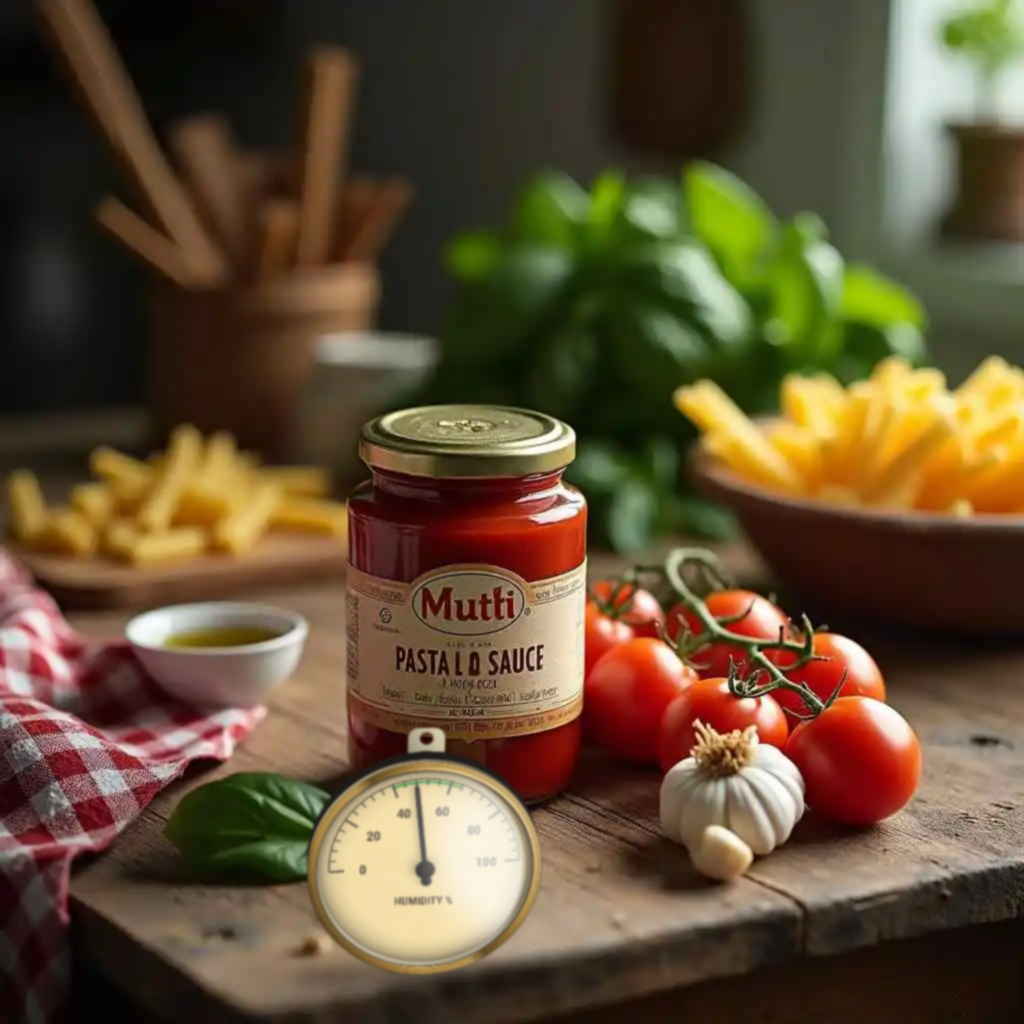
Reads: 48%
